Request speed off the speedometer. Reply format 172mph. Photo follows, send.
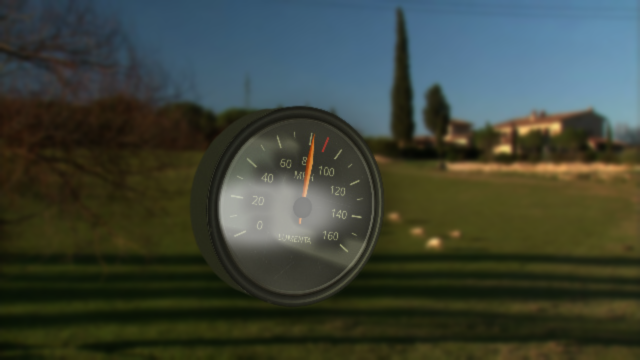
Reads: 80mph
